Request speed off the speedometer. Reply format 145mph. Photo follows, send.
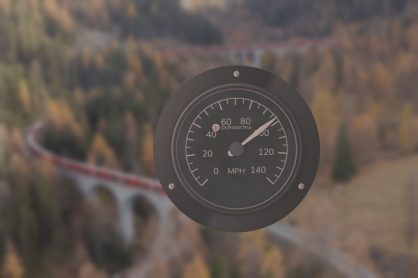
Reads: 97.5mph
